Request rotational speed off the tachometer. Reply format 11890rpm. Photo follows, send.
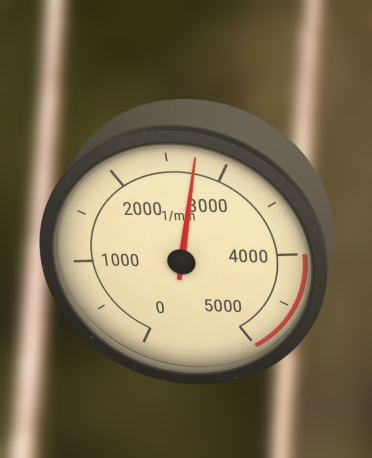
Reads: 2750rpm
